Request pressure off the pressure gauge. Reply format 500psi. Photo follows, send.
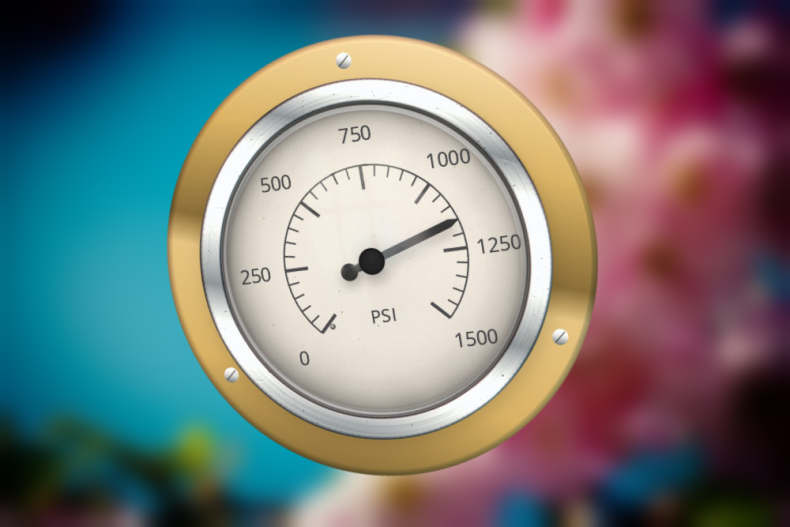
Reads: 1150psi
